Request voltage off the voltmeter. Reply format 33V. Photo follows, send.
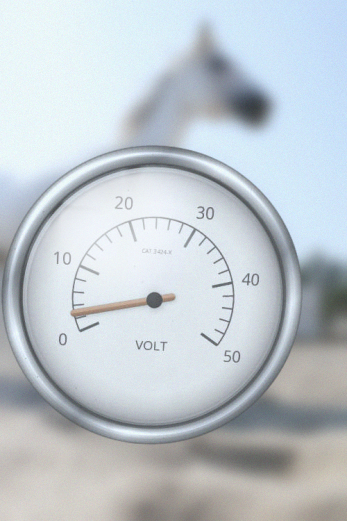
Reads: 3V
